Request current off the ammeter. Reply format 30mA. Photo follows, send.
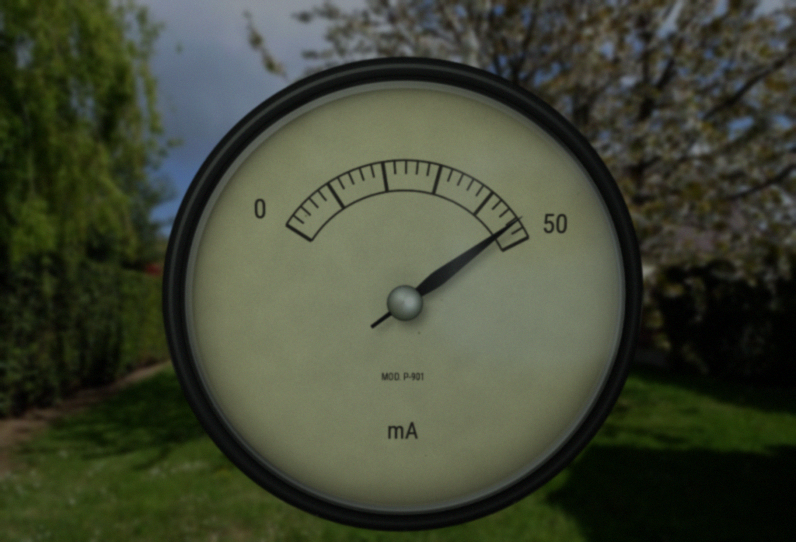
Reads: 46mA
